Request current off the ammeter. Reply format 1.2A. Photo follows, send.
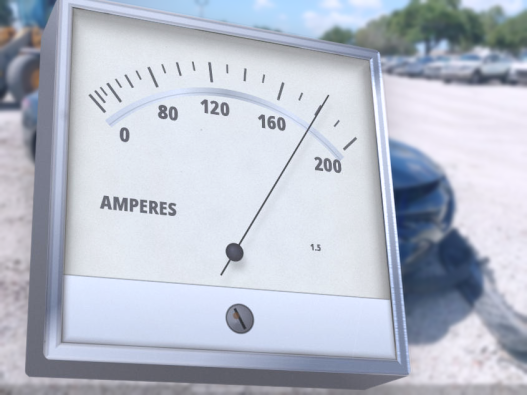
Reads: 180A
